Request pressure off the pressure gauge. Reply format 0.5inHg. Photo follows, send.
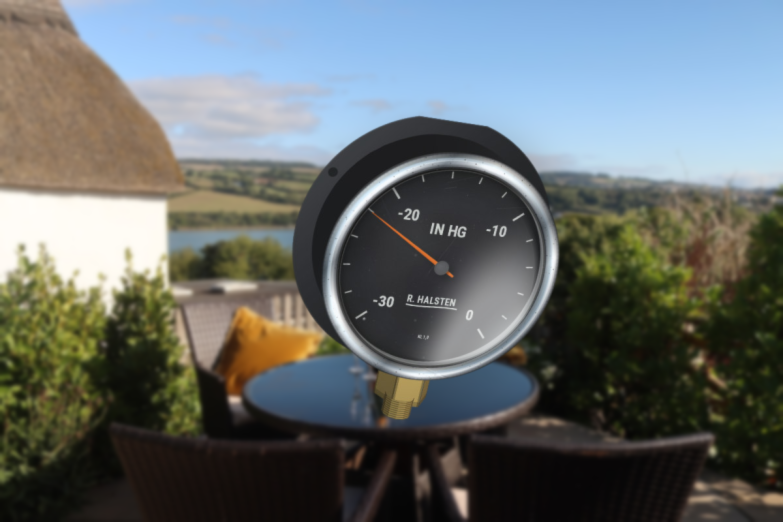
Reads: -22inHg
